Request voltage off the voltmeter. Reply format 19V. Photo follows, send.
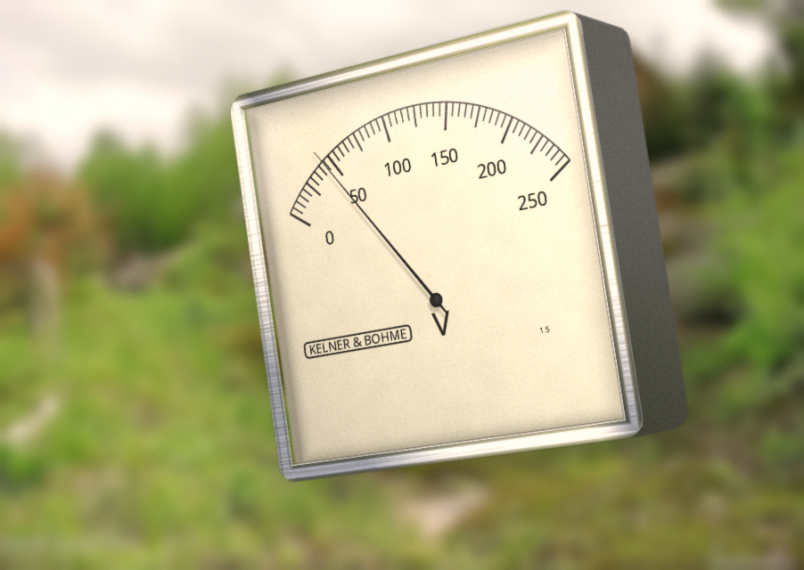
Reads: 45V
